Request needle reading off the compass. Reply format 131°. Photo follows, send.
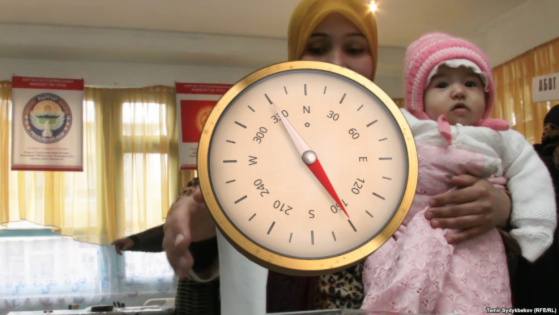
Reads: 150°
